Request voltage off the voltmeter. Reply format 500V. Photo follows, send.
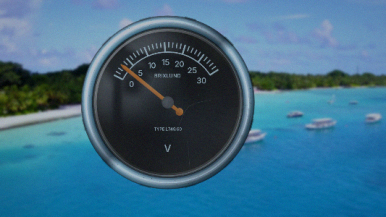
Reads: 3V
